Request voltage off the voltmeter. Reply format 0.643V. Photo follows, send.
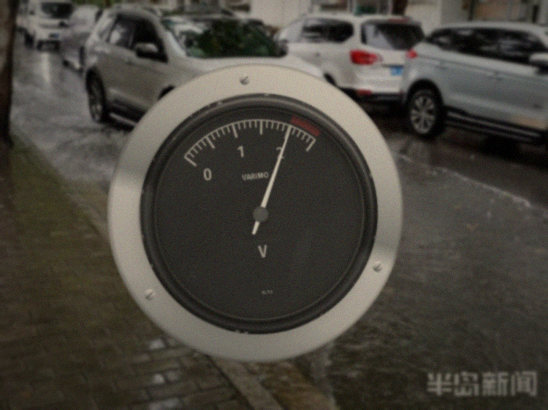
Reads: 2V
